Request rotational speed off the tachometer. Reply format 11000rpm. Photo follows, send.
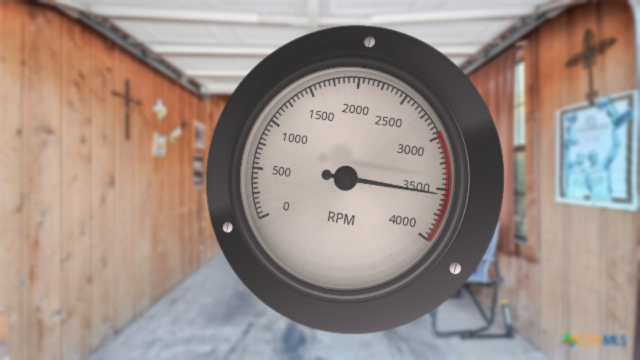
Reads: 3550rpm
